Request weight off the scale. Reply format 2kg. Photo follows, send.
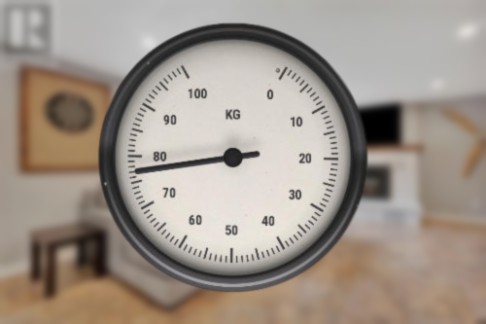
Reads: 77kg
